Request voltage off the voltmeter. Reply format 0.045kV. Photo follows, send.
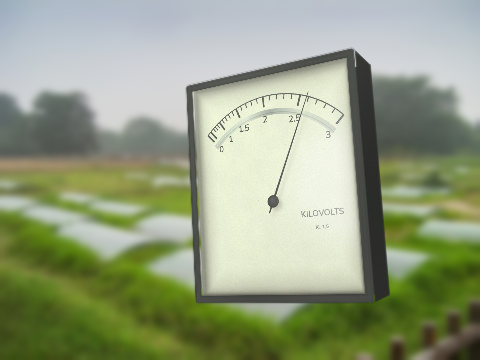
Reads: 2.6kV
